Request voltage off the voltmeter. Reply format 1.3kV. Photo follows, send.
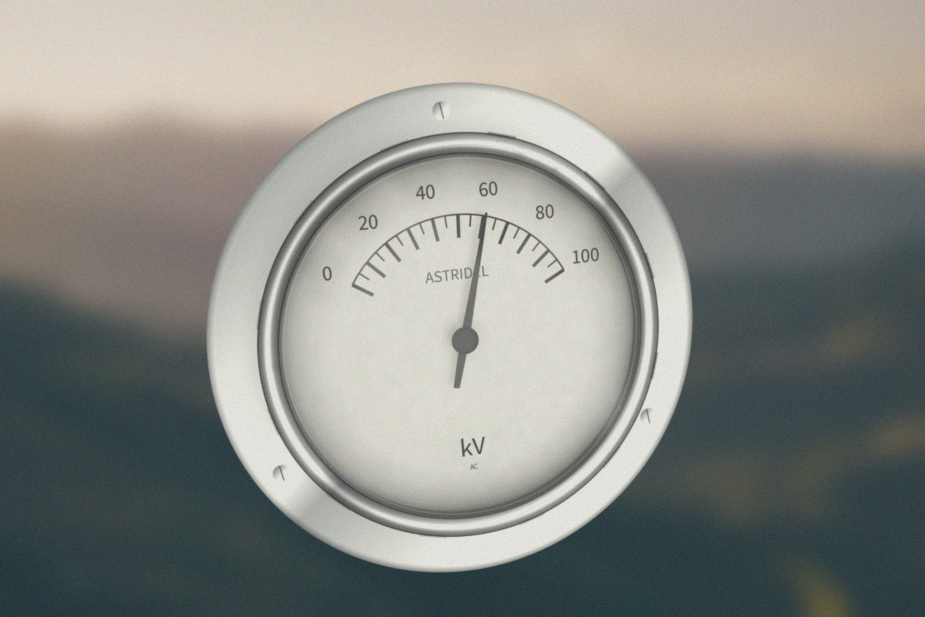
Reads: 60kV
